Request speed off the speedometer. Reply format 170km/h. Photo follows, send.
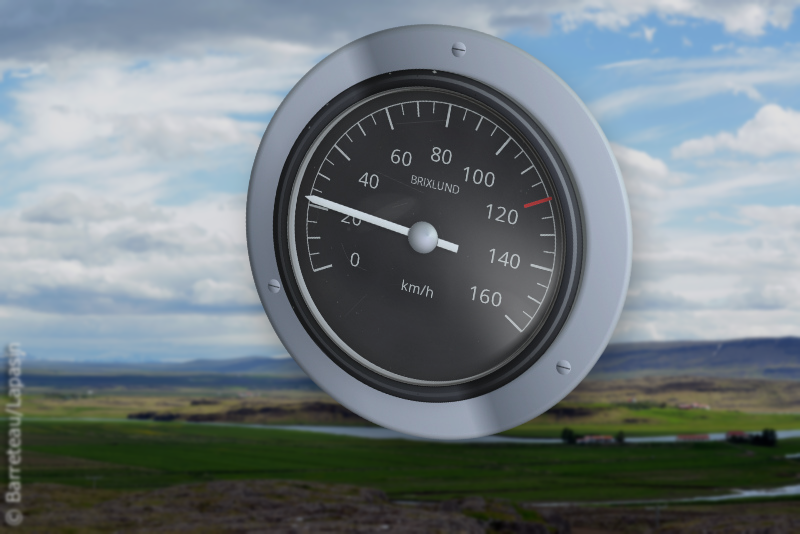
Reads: 22.5km/h
